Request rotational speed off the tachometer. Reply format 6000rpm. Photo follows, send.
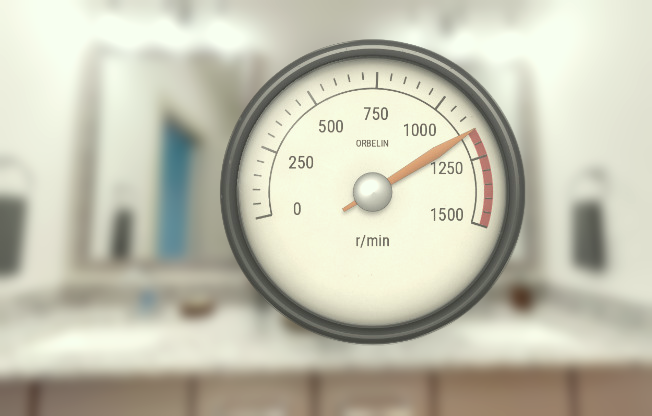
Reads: 1150rpm
